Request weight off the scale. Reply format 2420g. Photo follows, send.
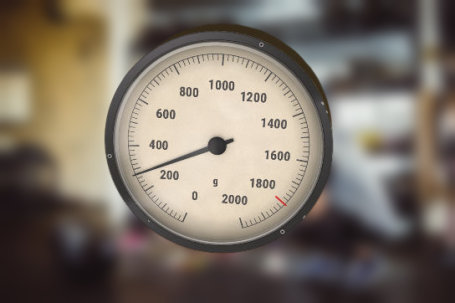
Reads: 280g
